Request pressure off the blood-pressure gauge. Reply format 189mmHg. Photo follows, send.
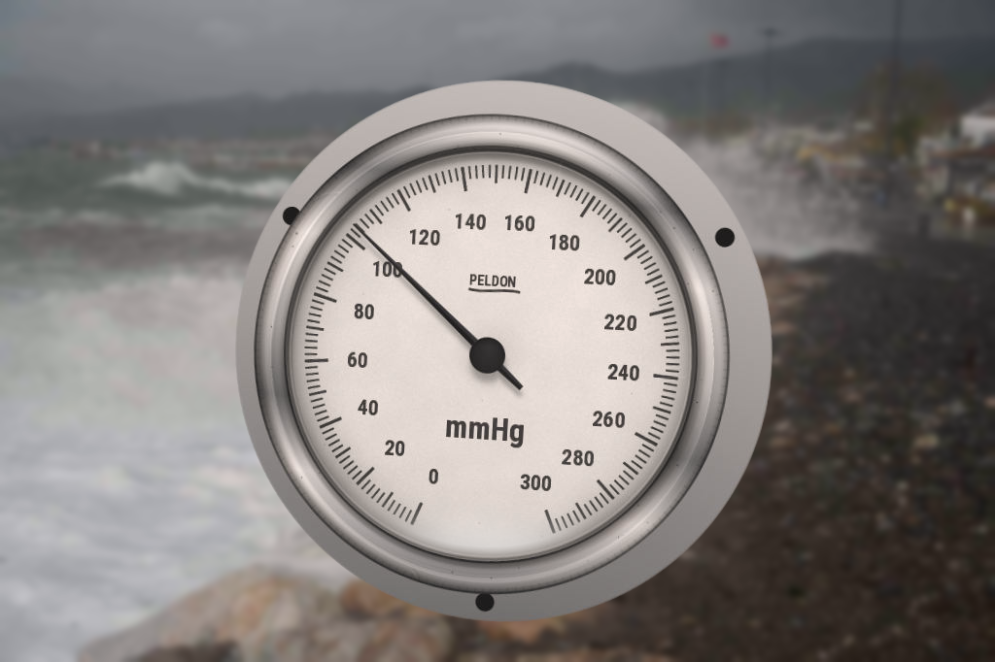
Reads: 104mmHg
